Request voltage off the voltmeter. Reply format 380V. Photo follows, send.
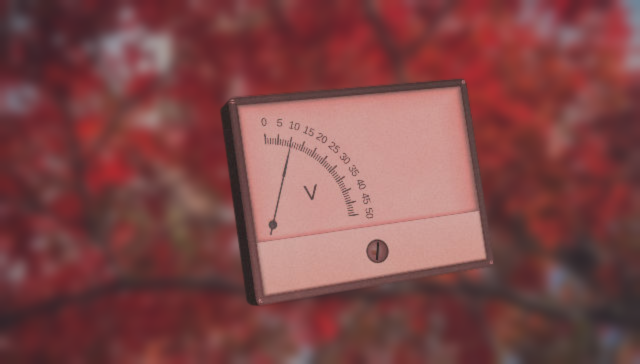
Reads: 10V
